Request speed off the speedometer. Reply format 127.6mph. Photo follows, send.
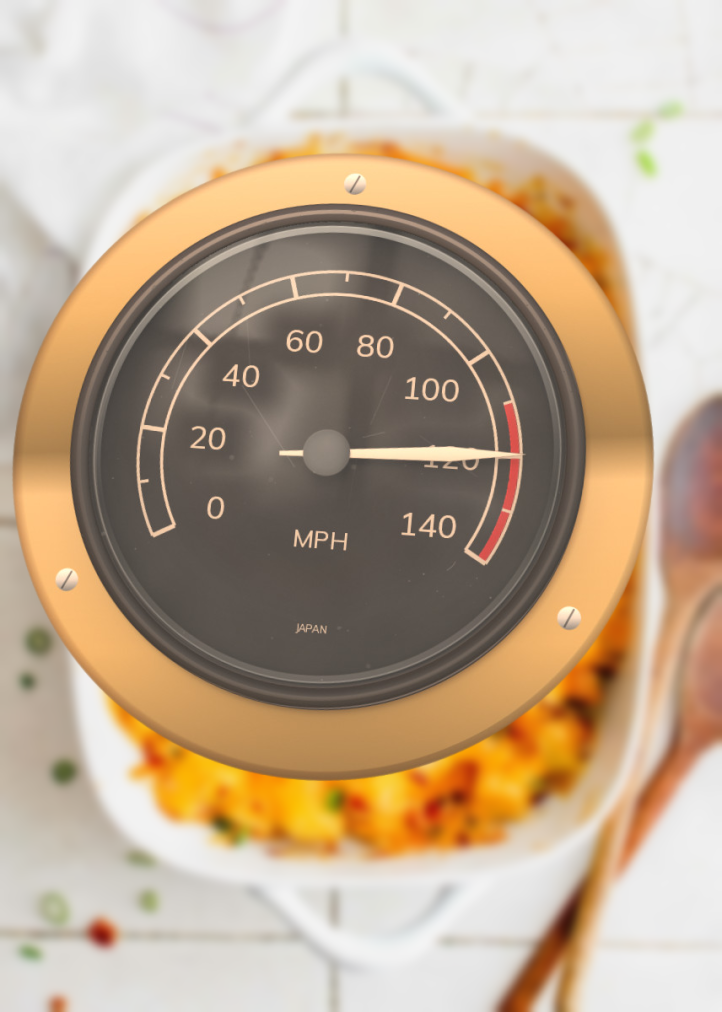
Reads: 120mph
